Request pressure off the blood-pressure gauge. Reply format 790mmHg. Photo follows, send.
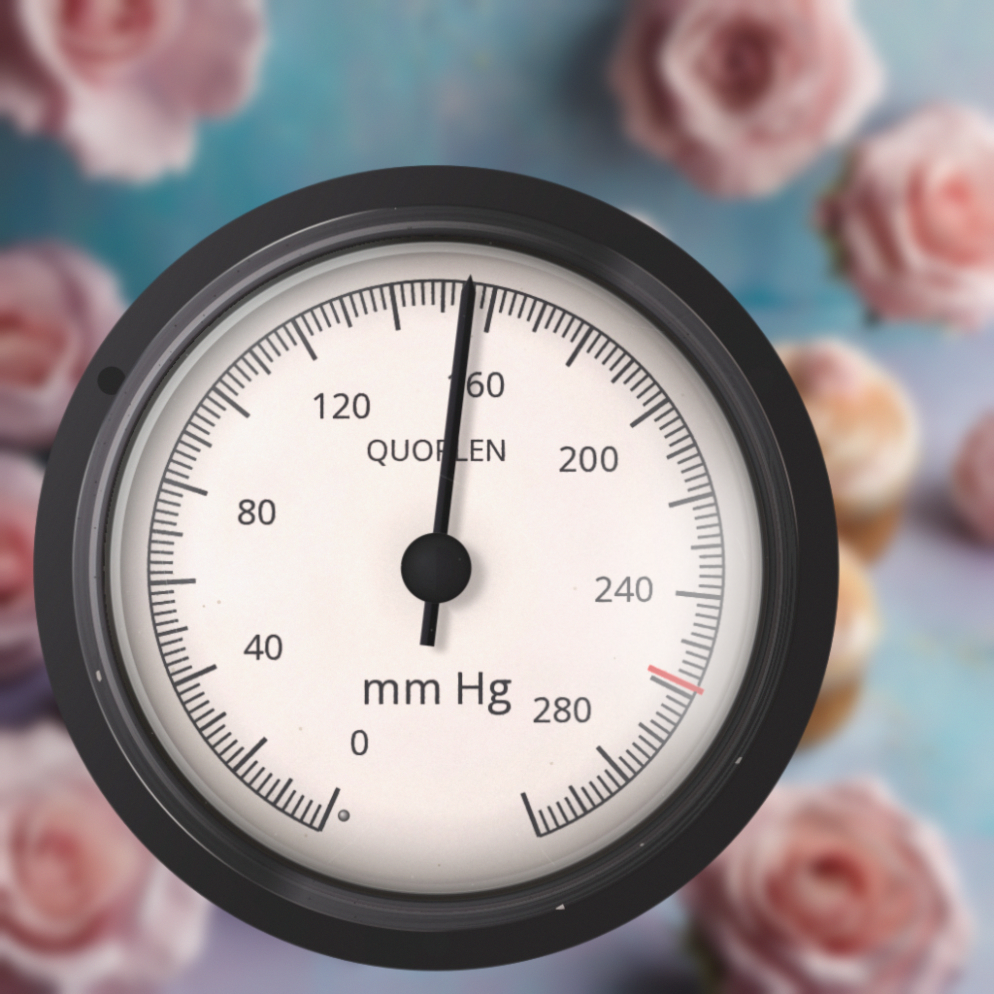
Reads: 155mmHg
